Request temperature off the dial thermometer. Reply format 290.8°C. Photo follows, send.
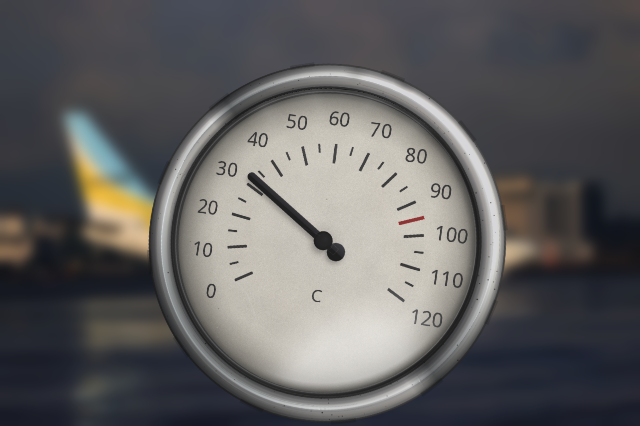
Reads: 32.5°C
